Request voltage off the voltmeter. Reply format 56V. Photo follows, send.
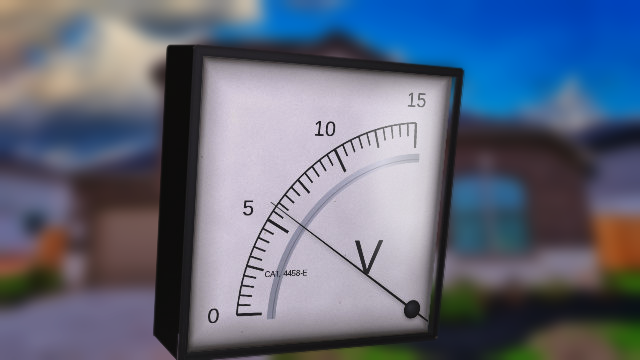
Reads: 5.75V
